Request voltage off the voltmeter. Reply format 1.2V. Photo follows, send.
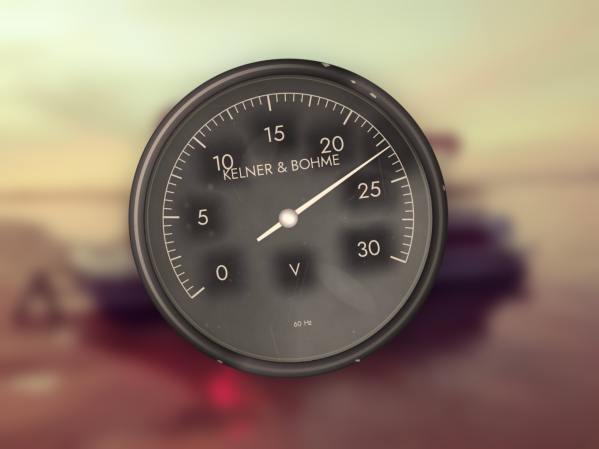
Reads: 23V
